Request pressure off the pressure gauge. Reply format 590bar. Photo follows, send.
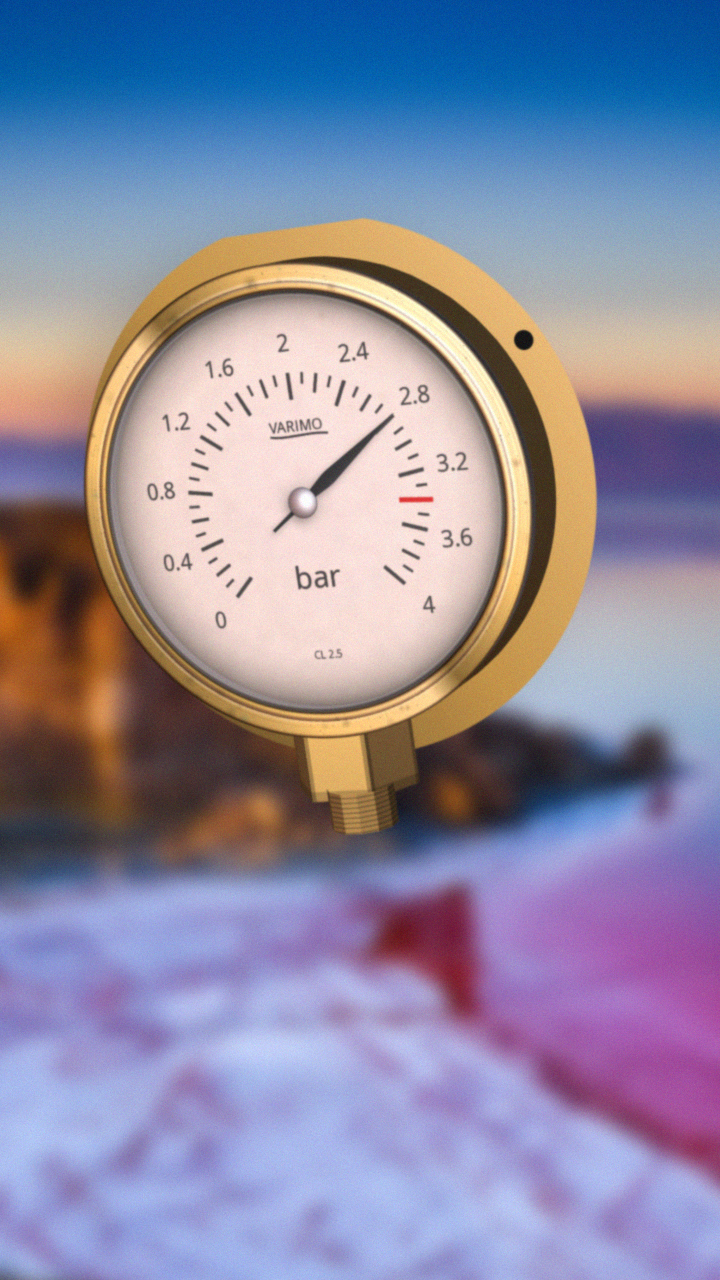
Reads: 2.8bar
